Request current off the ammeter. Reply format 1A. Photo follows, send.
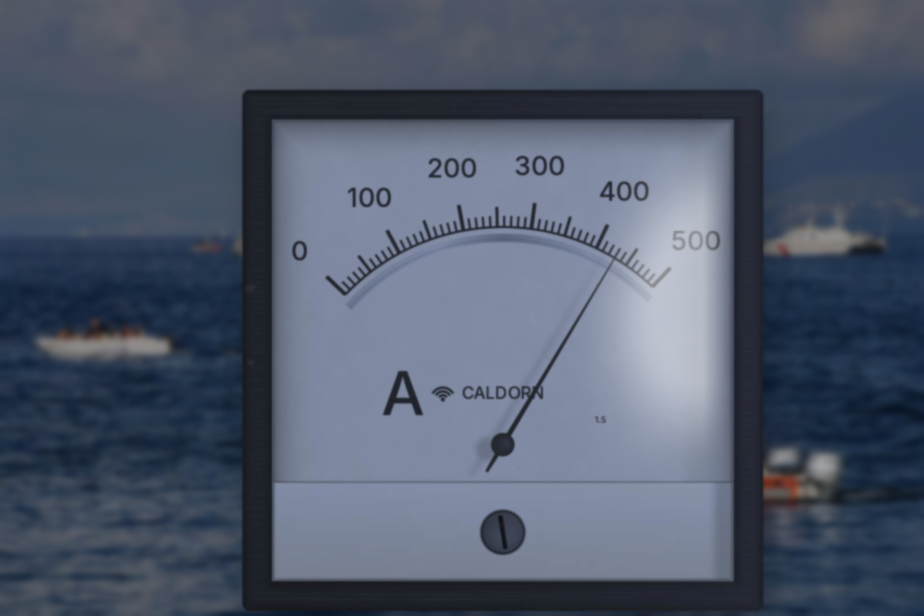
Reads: 430A
